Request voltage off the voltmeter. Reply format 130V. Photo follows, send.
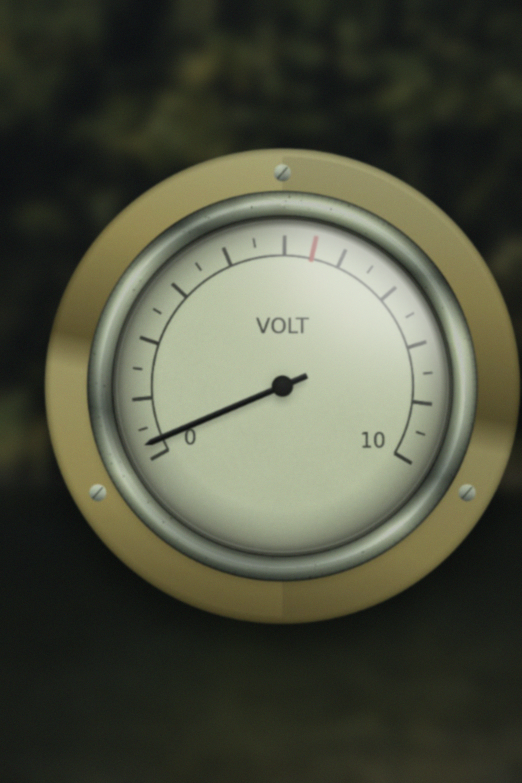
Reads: 0.25V
